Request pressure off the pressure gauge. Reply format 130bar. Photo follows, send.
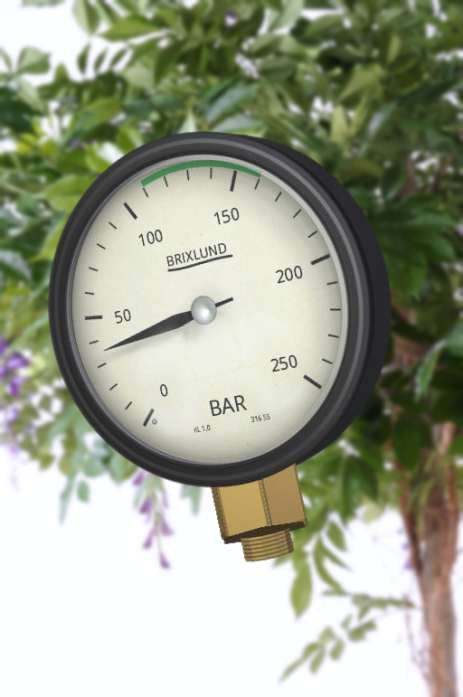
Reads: 35bar
